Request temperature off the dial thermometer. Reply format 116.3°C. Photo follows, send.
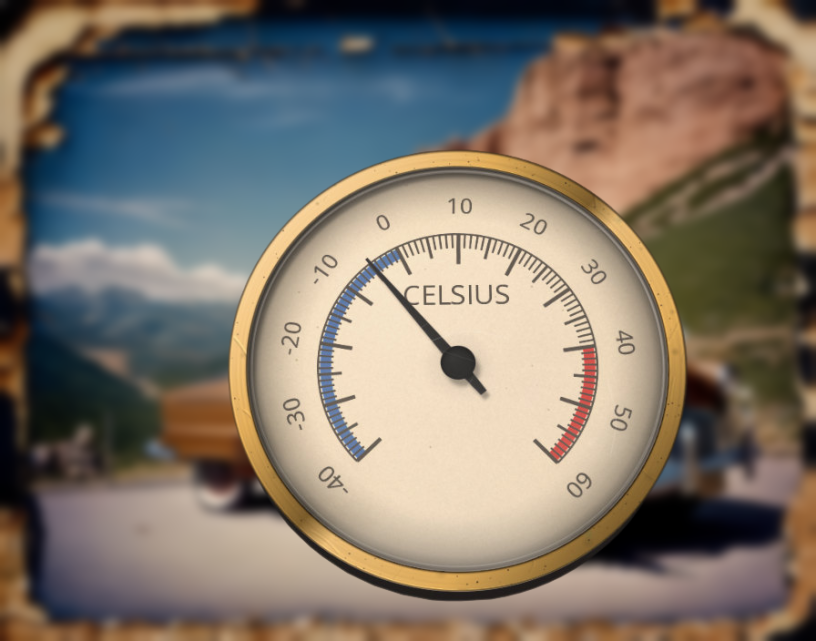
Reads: -5°C
